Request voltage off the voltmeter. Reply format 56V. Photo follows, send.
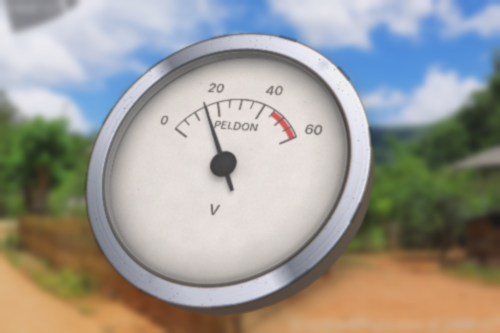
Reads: 15V
